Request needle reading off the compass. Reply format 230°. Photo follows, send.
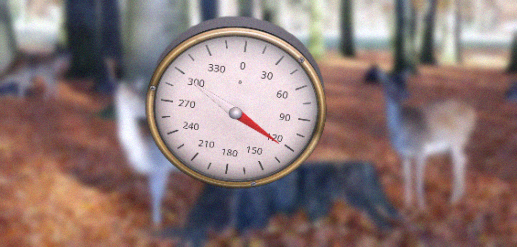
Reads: 120°
